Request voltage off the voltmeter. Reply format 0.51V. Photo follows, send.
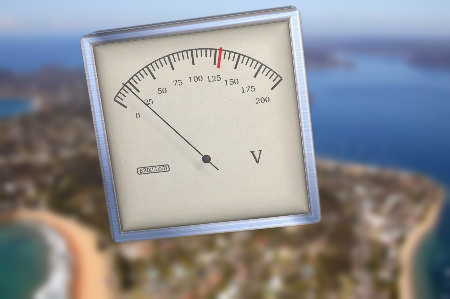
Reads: 20V
